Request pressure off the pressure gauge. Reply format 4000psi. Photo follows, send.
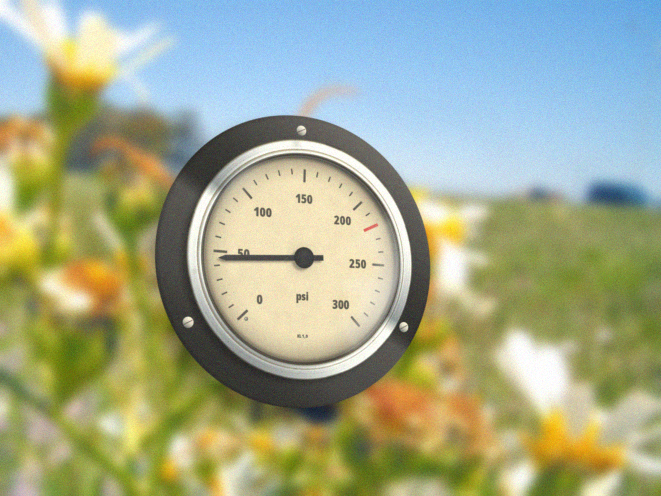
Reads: 45psi
